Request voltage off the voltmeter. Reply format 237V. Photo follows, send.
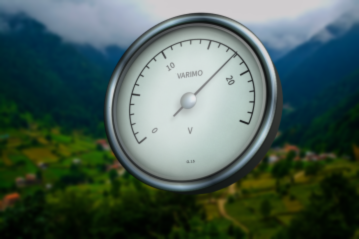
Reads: 18V
